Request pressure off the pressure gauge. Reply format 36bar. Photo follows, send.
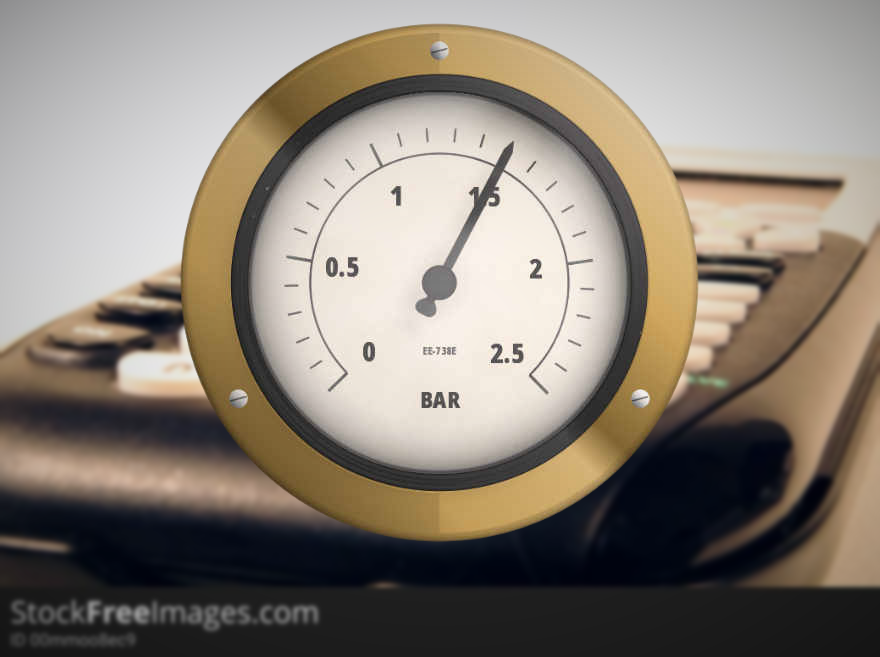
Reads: 1.5bar
